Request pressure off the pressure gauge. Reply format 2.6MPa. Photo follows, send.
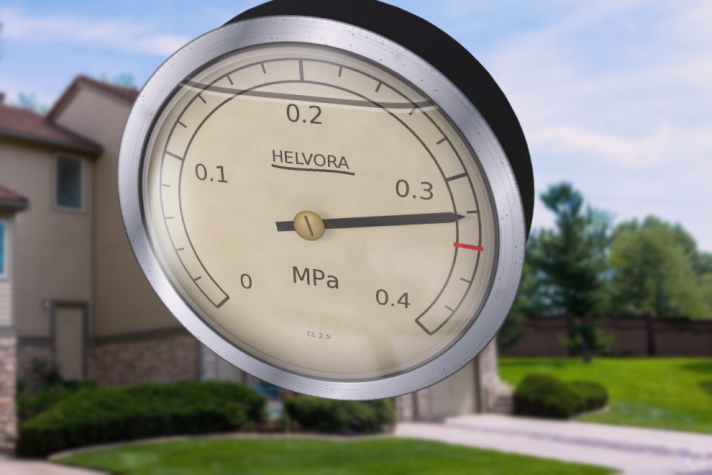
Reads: 0.32MPa
